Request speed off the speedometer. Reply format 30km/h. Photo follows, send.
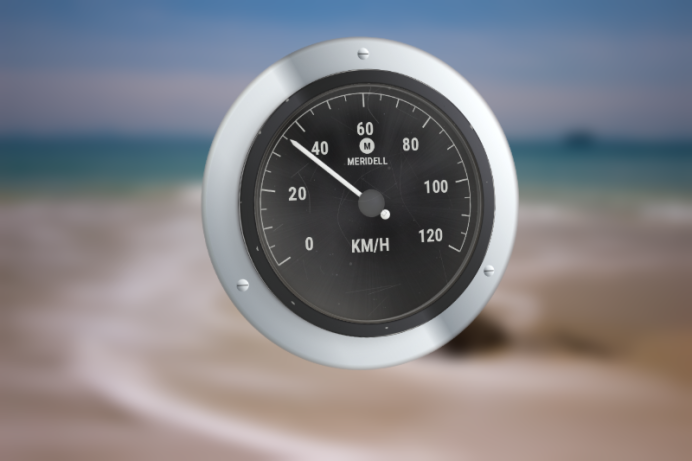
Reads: 35km/h
